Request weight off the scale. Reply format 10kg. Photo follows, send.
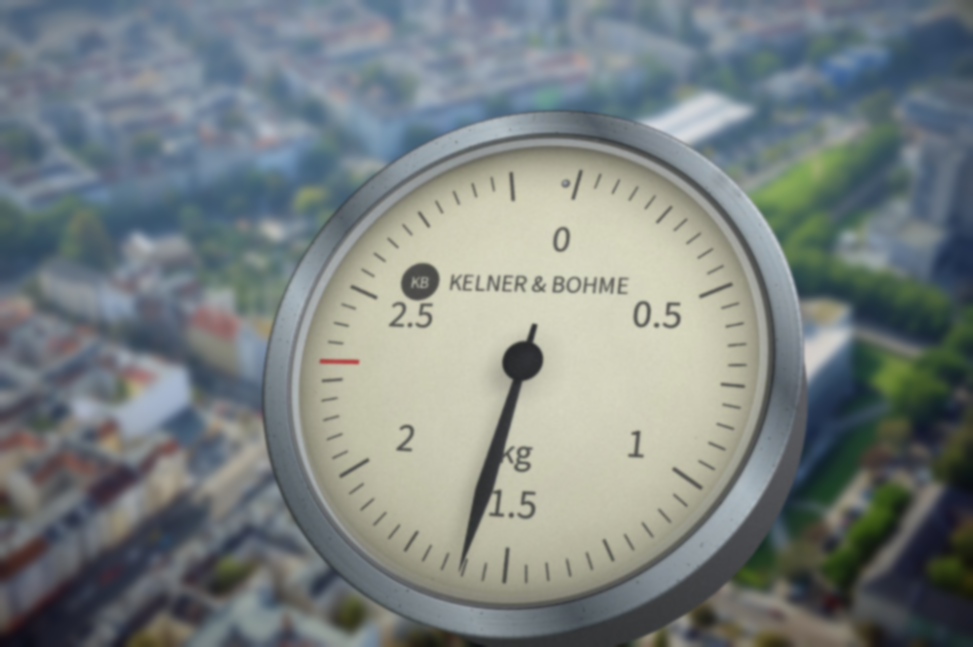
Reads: 1.6kg
